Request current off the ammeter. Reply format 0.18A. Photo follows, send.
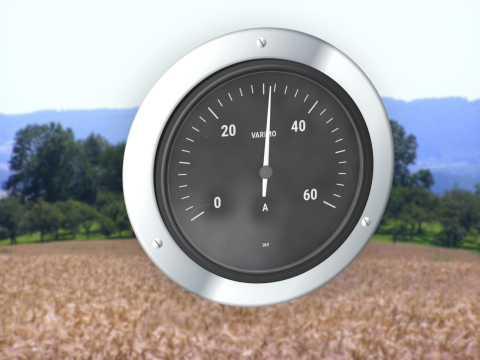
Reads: 31A
